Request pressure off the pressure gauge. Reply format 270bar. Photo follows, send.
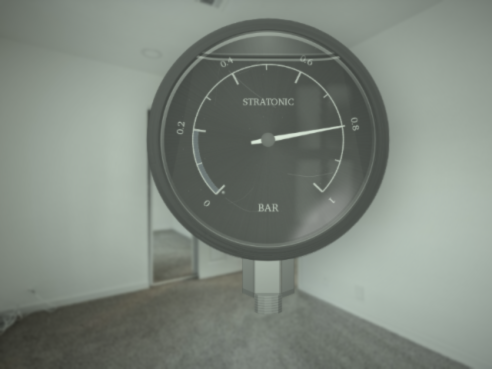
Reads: 0.8bar
